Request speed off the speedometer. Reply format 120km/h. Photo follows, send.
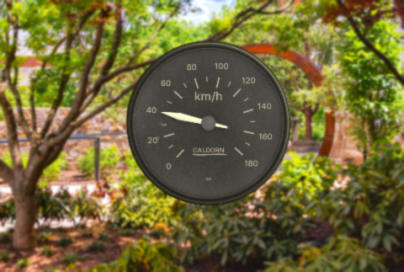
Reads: 40km/h
